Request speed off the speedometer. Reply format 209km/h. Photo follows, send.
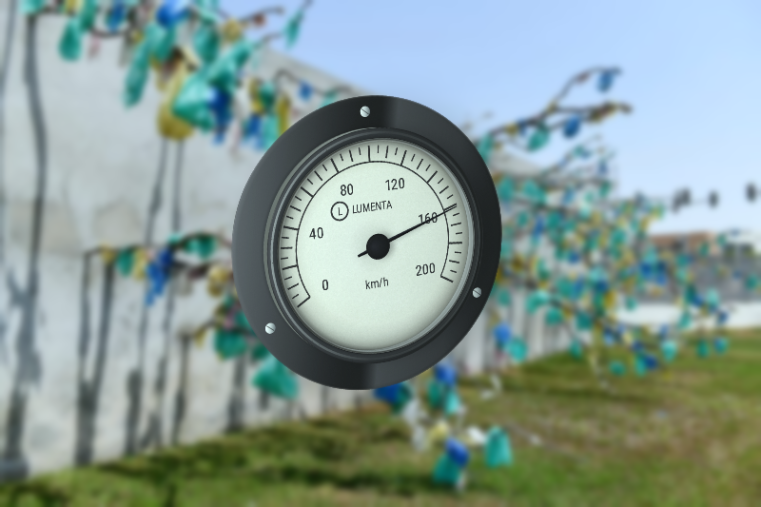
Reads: 160km/h
